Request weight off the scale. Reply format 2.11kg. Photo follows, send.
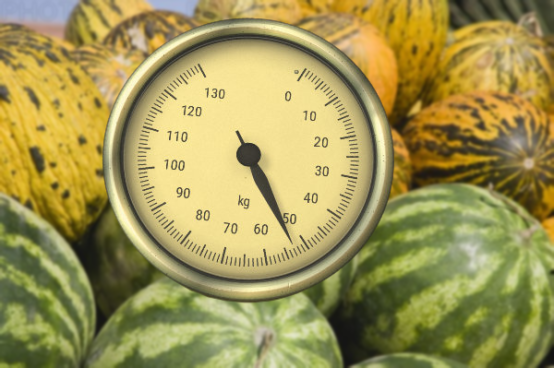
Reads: 53kg
